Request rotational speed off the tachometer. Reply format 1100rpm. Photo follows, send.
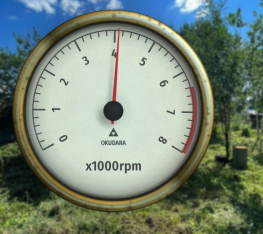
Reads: 4100rpm
